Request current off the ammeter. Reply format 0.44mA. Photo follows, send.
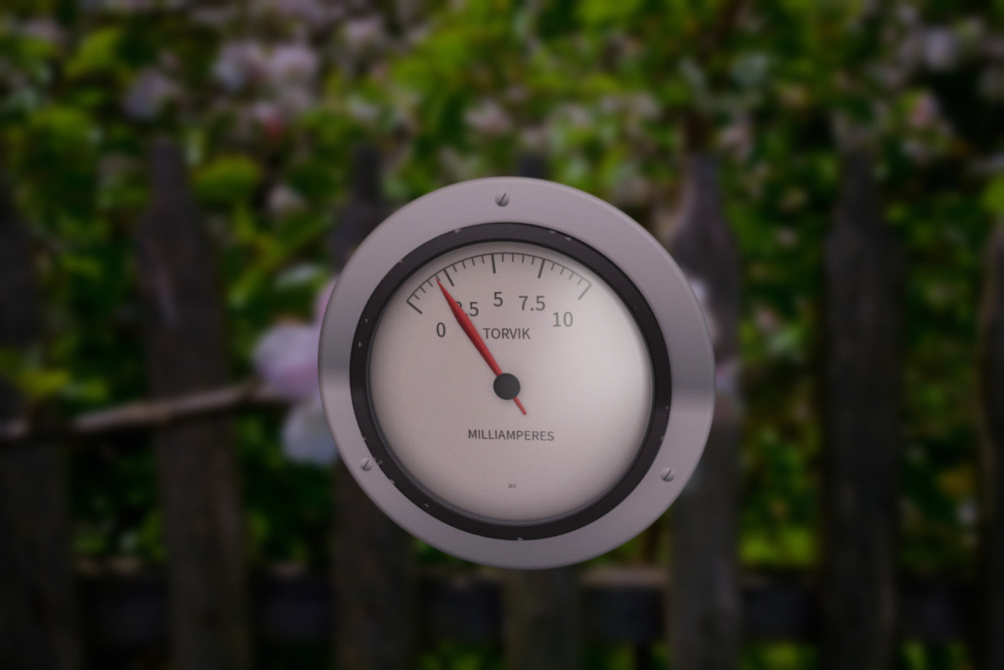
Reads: 2mA
